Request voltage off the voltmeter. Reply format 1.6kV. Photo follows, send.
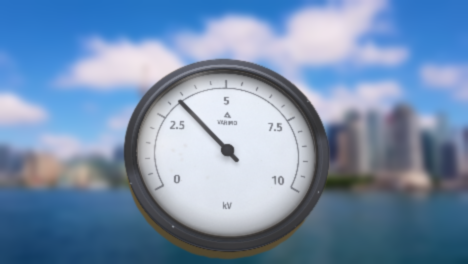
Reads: 3.25kV
